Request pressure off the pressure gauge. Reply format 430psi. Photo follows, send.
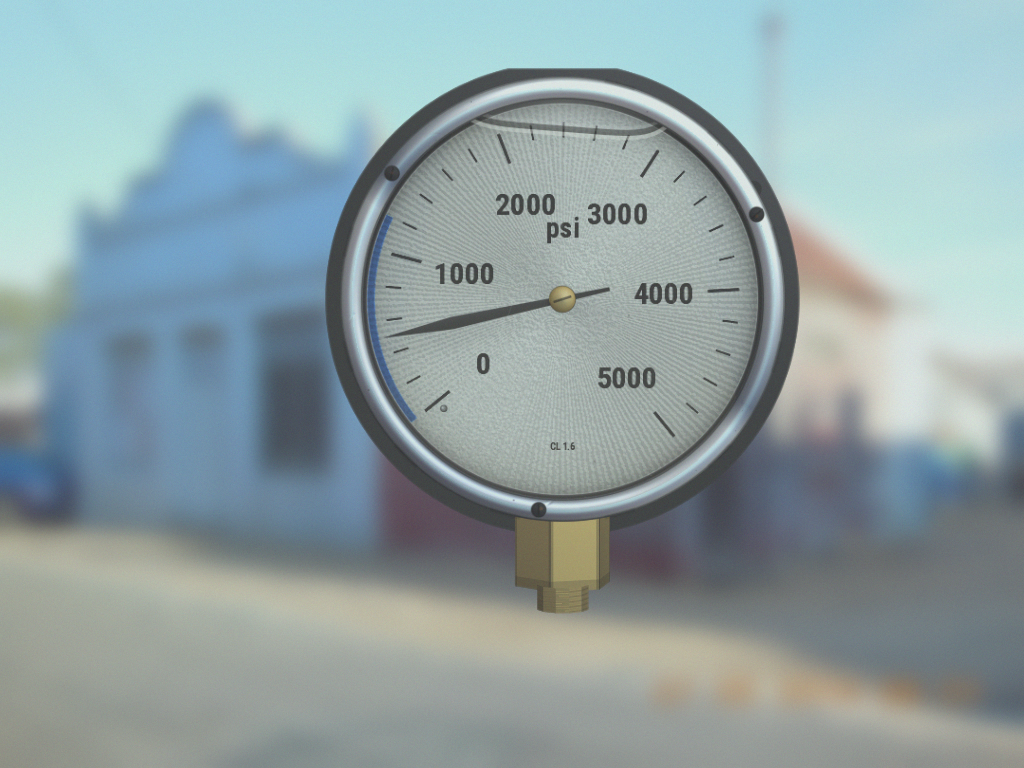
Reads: 500psi
